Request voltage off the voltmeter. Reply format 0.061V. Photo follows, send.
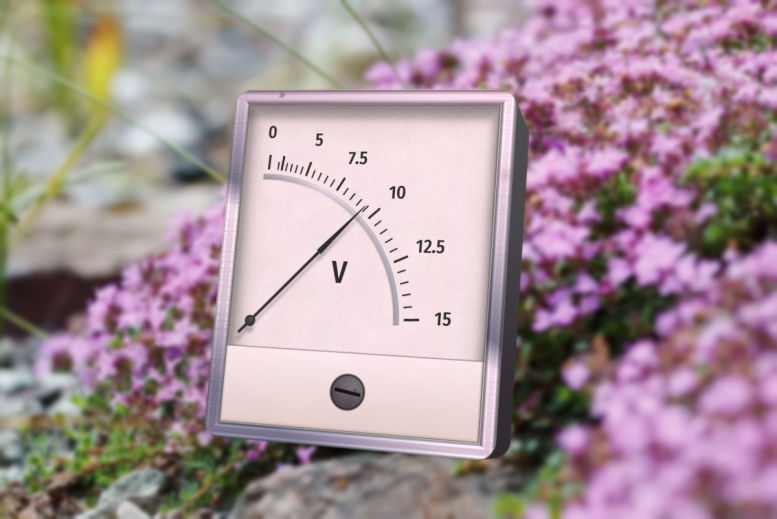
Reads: 9.5V
